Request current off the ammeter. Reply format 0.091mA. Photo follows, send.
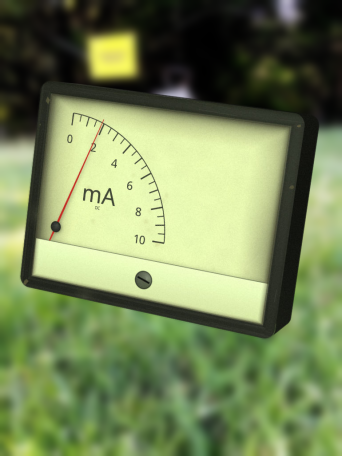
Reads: 2mA
